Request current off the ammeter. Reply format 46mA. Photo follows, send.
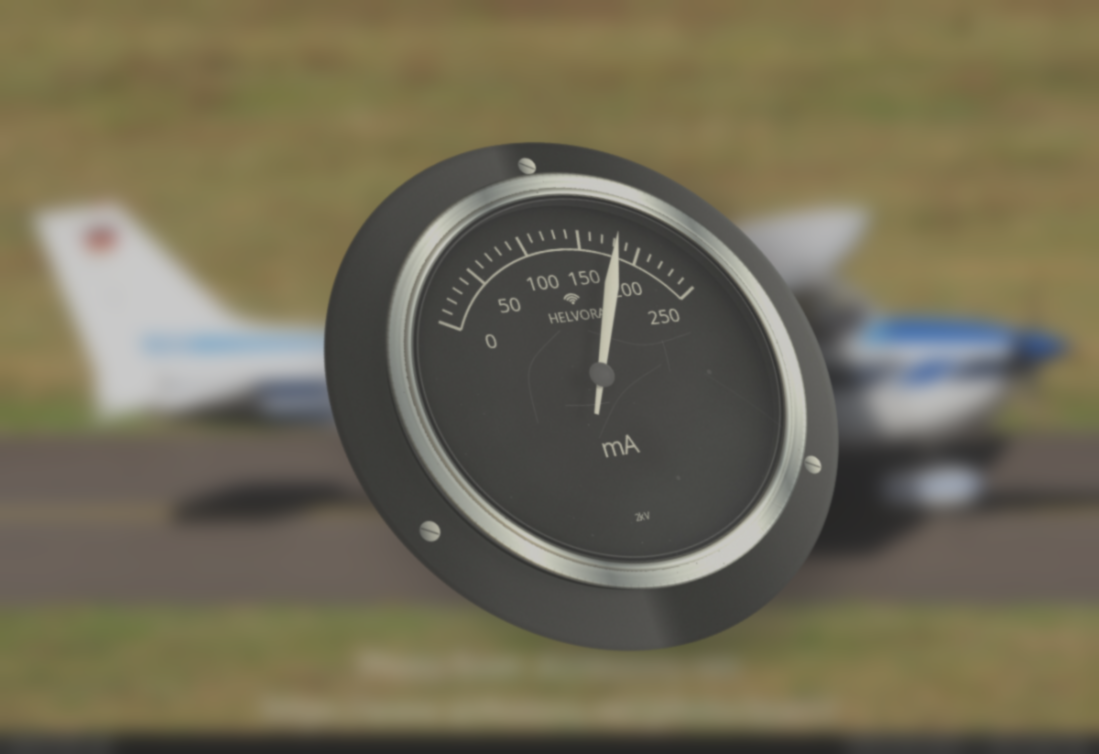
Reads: 180mA
